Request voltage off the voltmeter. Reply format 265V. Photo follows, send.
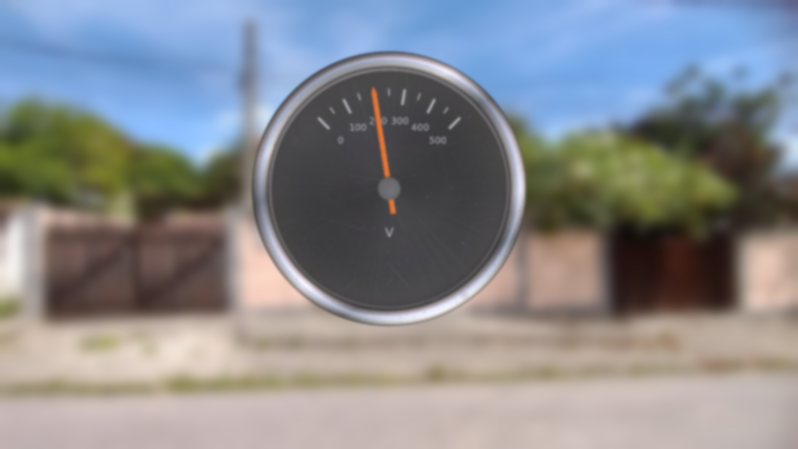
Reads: 200V
